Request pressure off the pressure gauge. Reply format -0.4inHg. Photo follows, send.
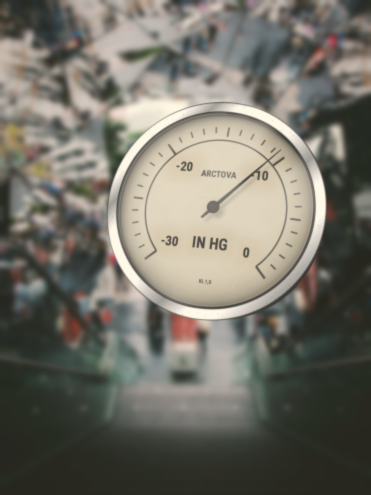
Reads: -10.5inHg
